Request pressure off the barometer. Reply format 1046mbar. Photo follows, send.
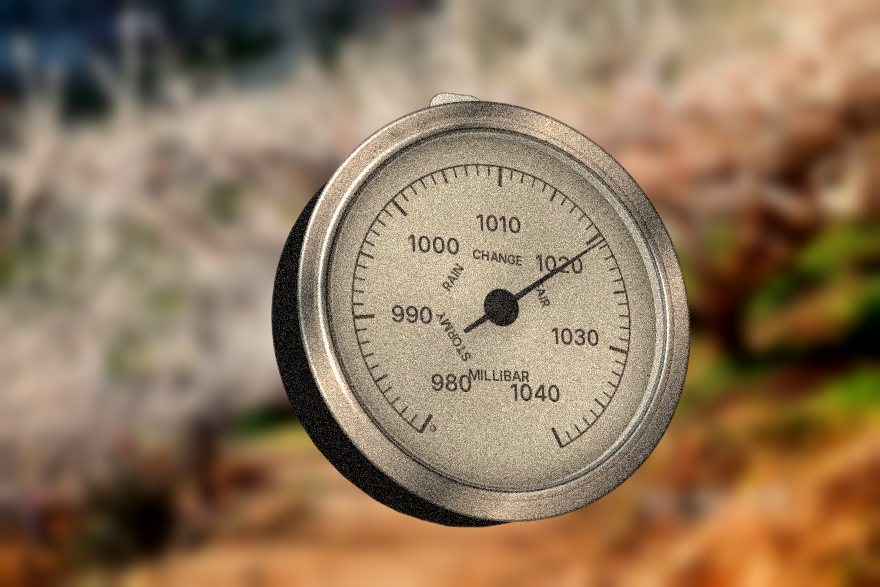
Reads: 1020.5mbar
